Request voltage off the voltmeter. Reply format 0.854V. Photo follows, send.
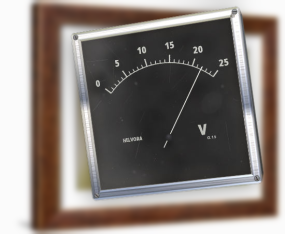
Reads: 22V
